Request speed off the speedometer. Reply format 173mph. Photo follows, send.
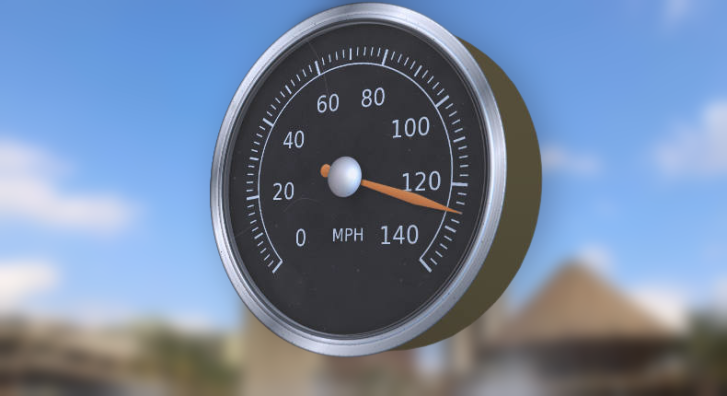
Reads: 126mph
